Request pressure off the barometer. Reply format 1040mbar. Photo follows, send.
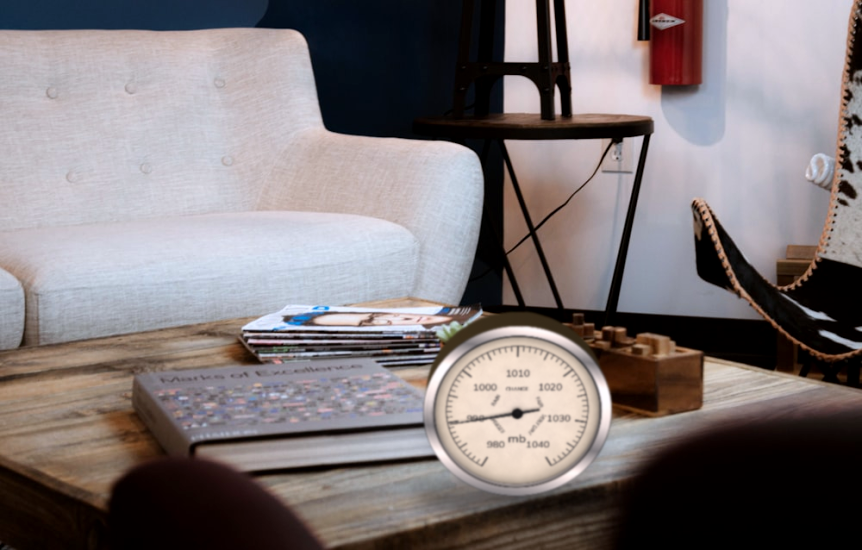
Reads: 990mbar
